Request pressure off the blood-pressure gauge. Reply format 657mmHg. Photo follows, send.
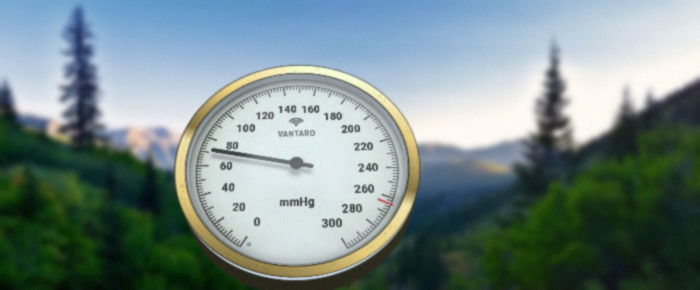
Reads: 70mmHg
